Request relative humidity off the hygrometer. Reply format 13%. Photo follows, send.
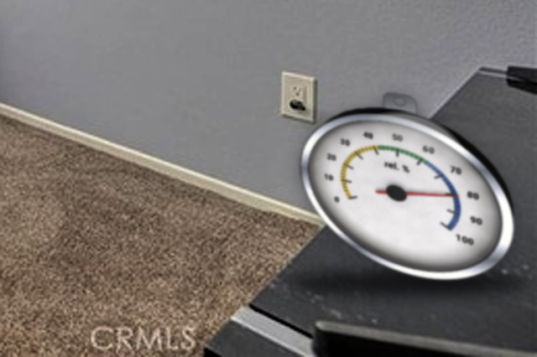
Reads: 80%
